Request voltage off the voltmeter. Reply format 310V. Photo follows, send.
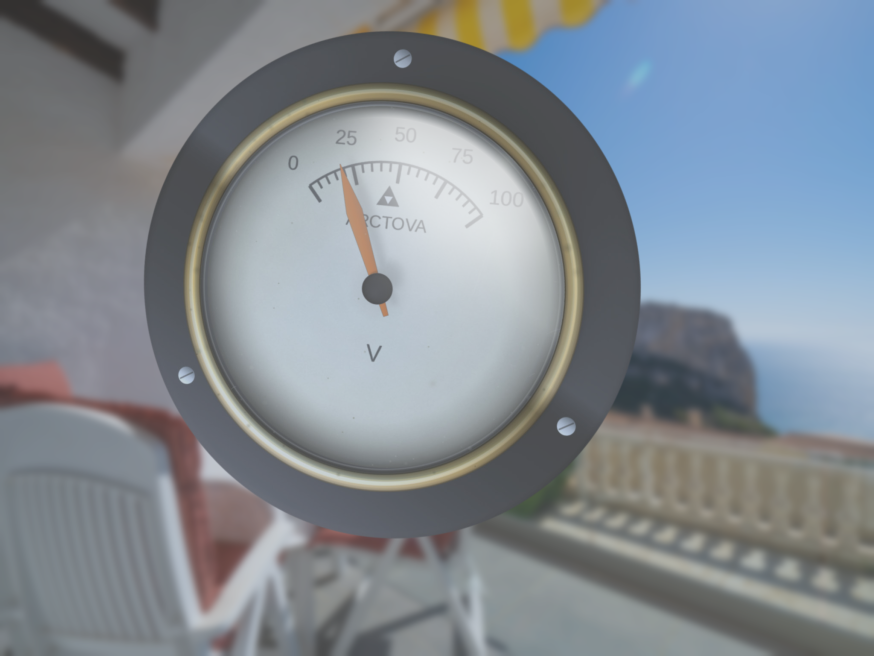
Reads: 20V
